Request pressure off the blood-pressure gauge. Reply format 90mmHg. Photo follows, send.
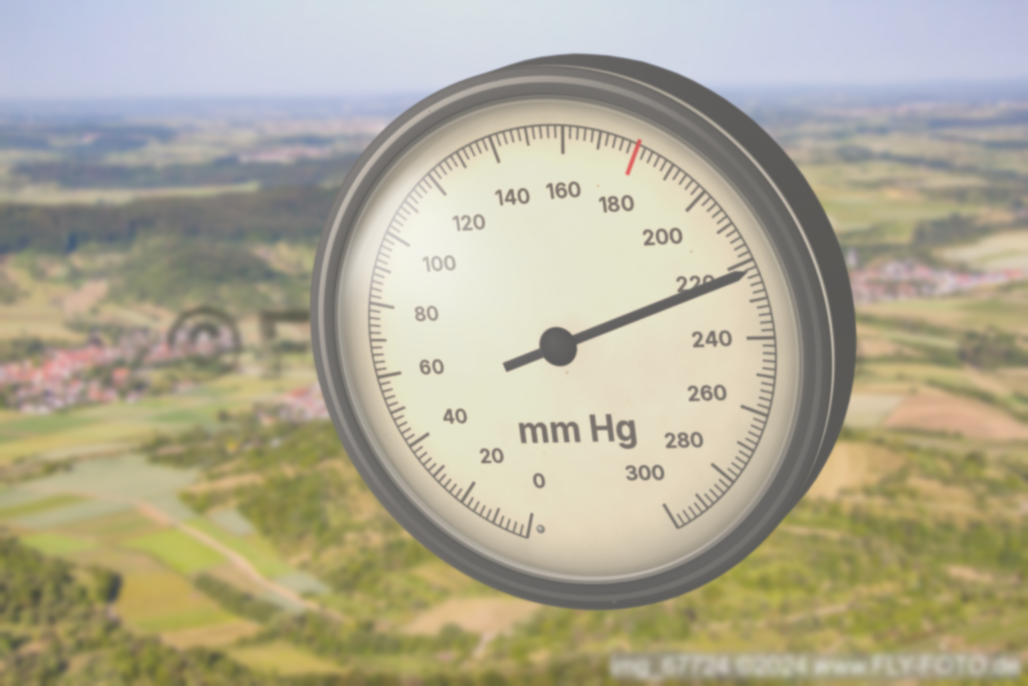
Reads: 222mmHg
